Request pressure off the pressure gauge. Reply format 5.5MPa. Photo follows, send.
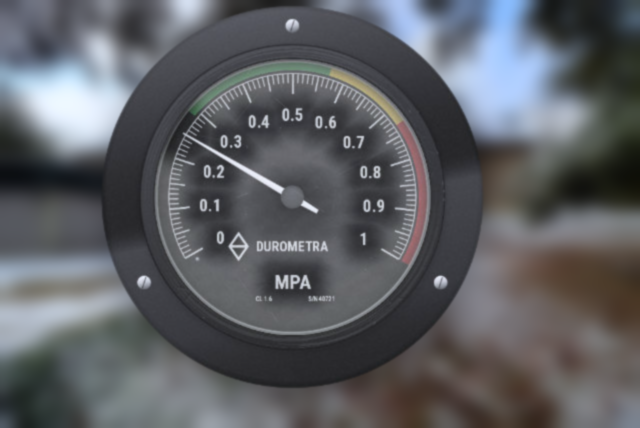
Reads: 0.25MPa
